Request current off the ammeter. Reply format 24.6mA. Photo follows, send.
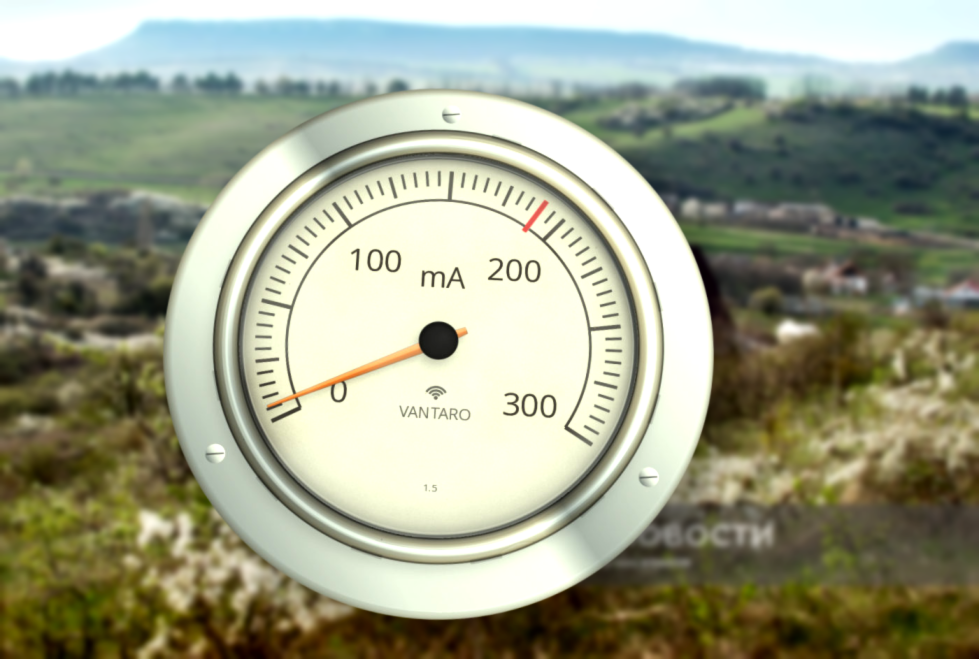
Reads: 5mA
